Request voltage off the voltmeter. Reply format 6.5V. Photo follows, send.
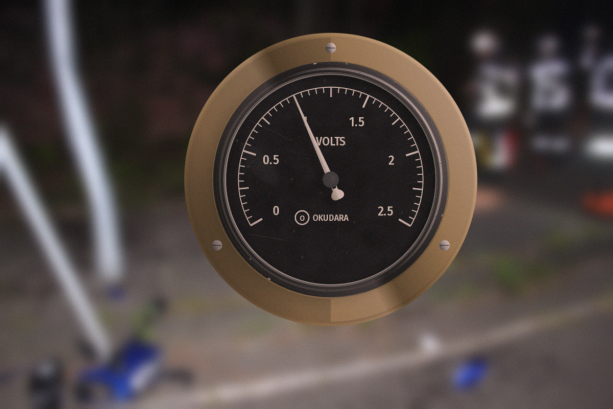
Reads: 1V
